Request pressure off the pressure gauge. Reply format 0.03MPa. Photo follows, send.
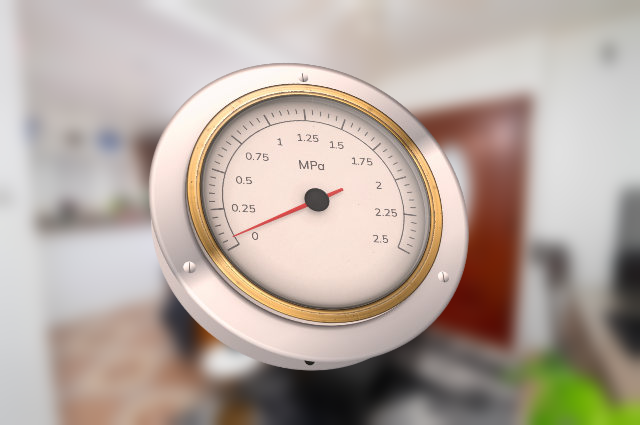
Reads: 0.05MPa
